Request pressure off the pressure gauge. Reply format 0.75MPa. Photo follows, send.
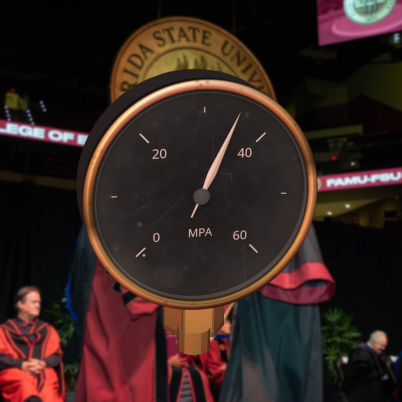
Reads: 35MPa
